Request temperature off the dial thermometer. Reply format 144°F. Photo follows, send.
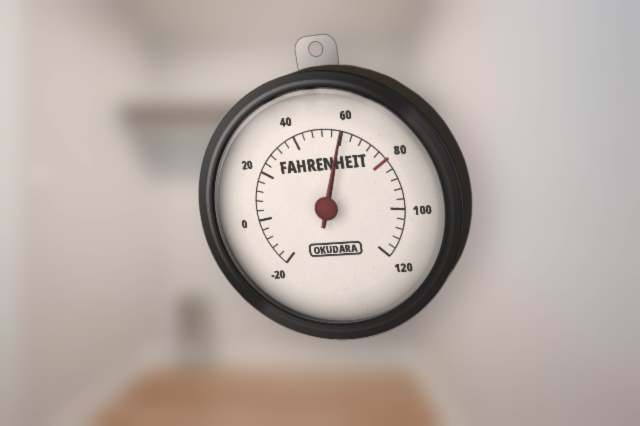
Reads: 60°F
